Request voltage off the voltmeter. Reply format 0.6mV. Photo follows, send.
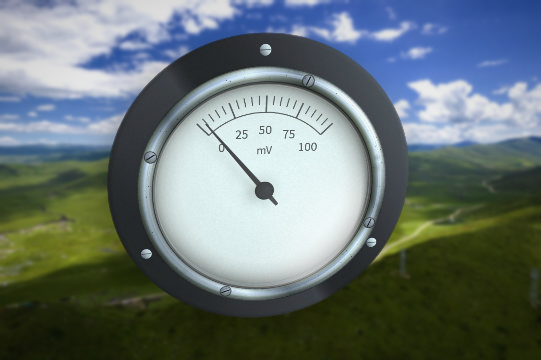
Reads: 5mV
